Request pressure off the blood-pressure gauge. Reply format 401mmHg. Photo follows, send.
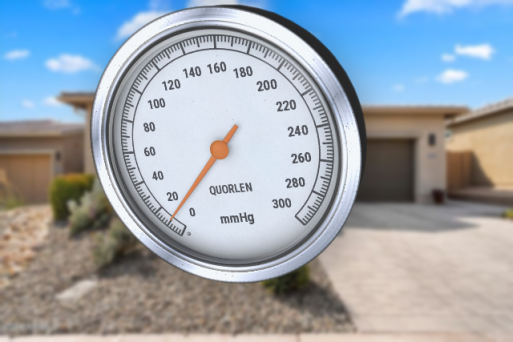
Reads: 10mmHg
